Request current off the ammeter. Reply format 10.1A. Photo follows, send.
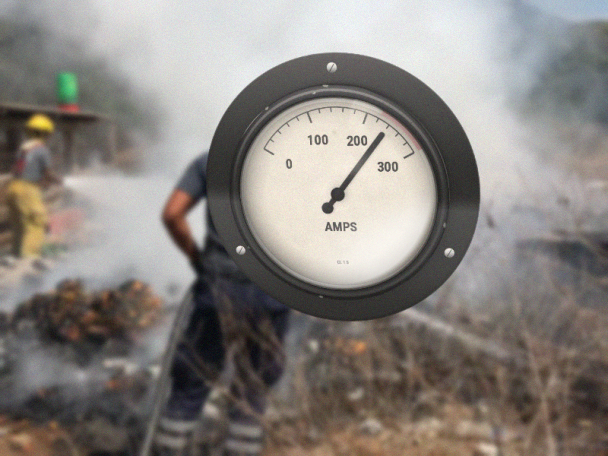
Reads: 240A
